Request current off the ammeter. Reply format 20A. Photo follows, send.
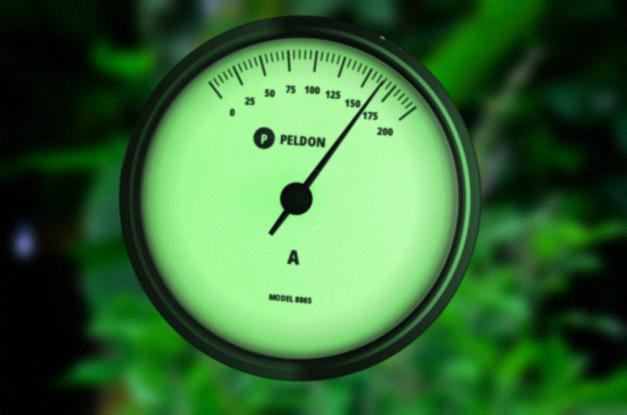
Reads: 165A
